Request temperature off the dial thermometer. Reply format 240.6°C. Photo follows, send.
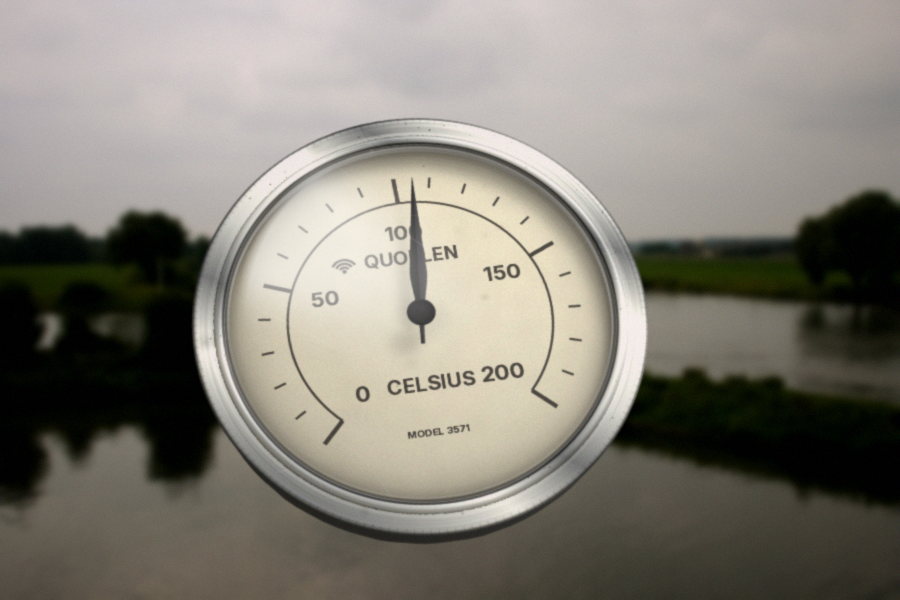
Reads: 105°C
